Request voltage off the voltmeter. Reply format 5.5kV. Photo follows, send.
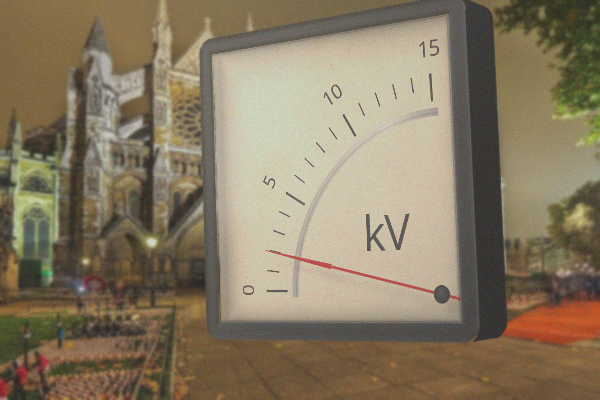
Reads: 2kV
